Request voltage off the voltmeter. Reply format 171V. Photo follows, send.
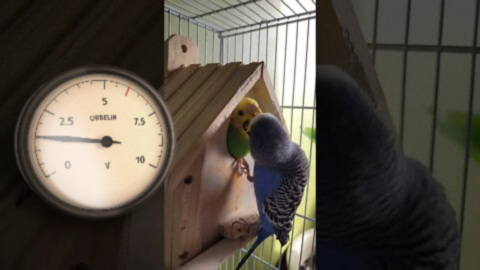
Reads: 1.5V
